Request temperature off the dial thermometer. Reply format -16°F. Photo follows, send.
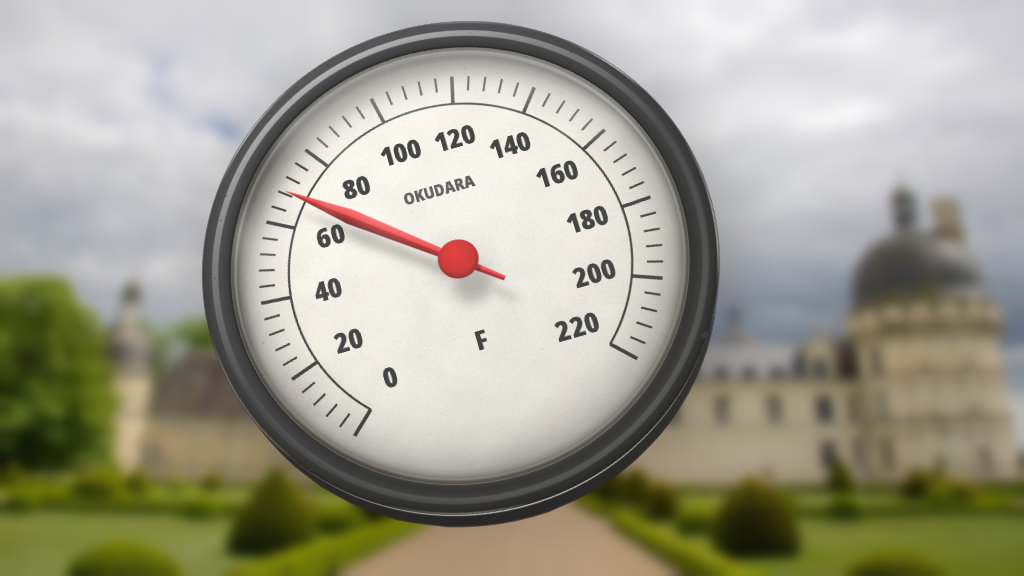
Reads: 68°F
